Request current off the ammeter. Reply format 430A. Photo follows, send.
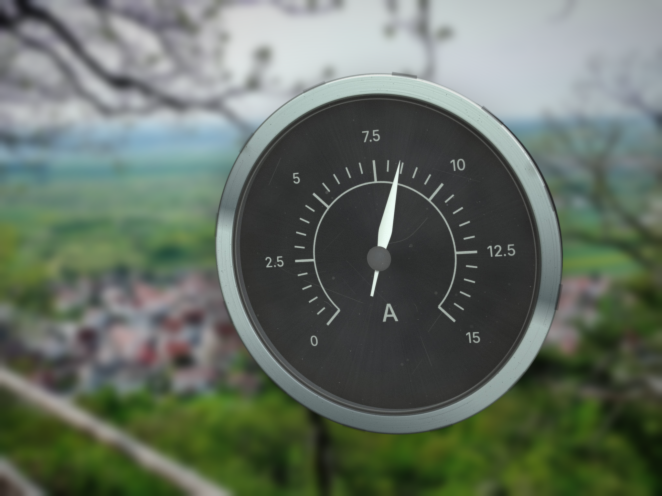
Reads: 8.5A
